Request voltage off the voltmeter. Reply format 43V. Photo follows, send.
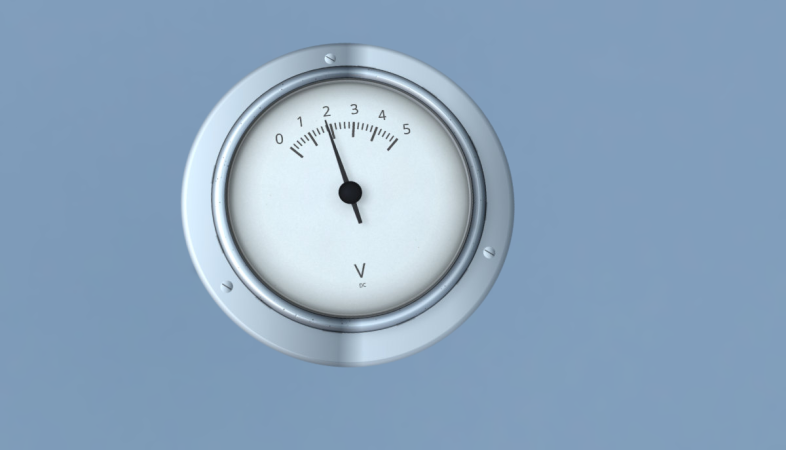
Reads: 1.8V
